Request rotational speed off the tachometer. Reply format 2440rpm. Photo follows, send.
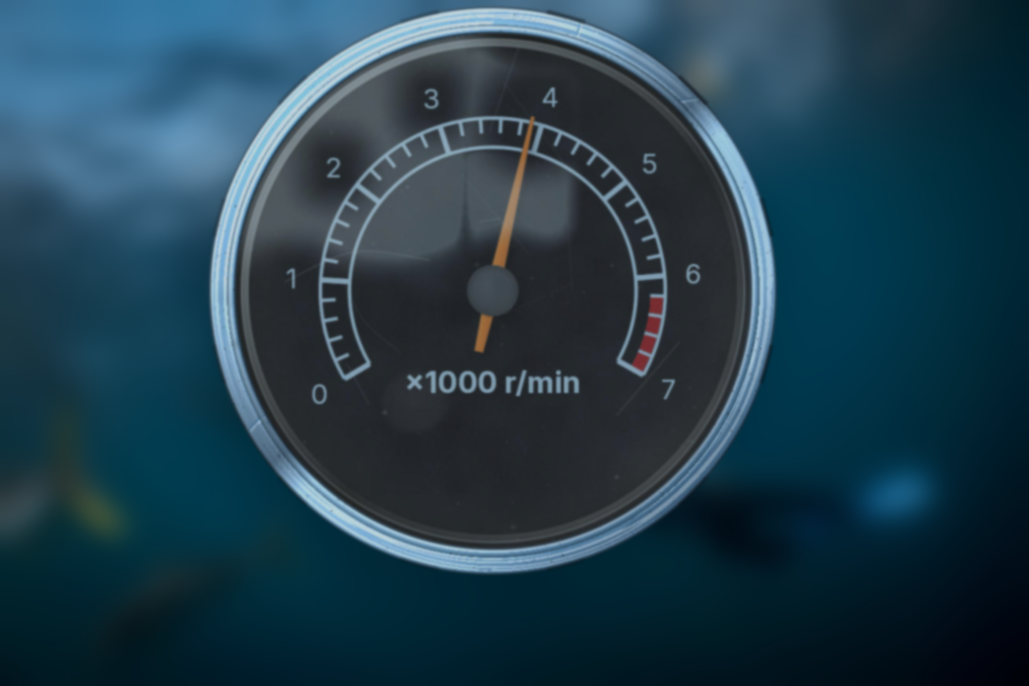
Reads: 3900rpm
